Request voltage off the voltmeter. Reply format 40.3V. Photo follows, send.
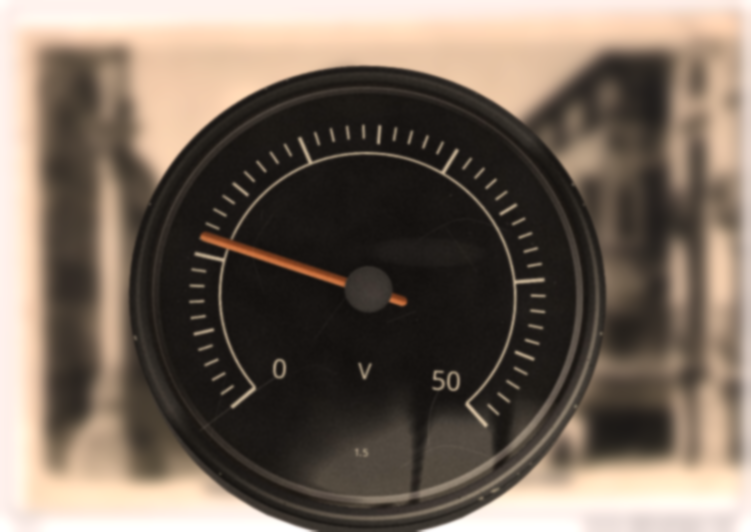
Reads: 11V
